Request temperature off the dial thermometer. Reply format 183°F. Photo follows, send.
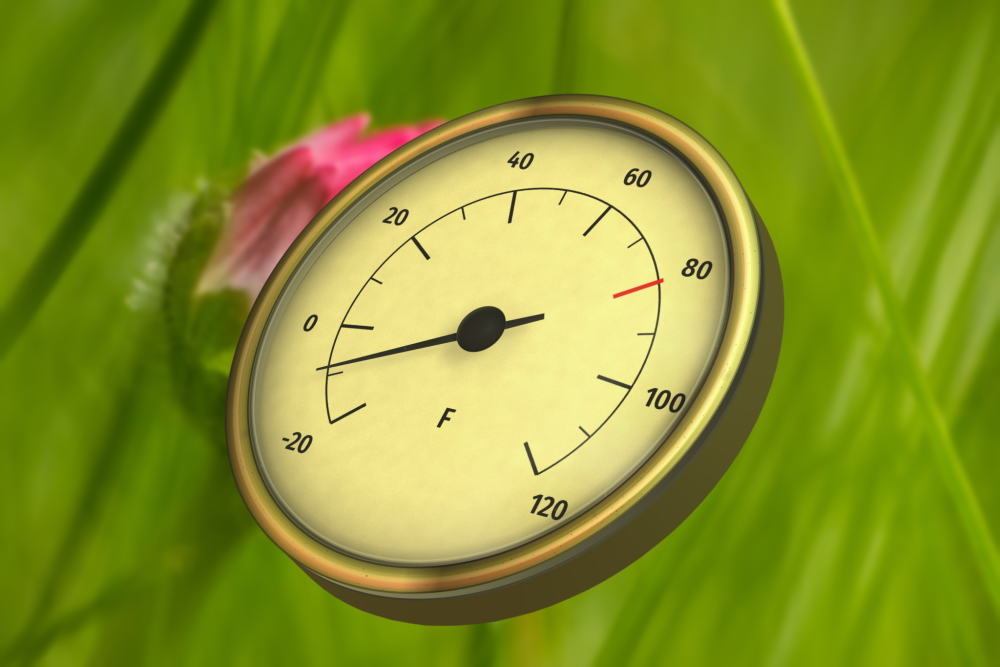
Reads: -10°F
